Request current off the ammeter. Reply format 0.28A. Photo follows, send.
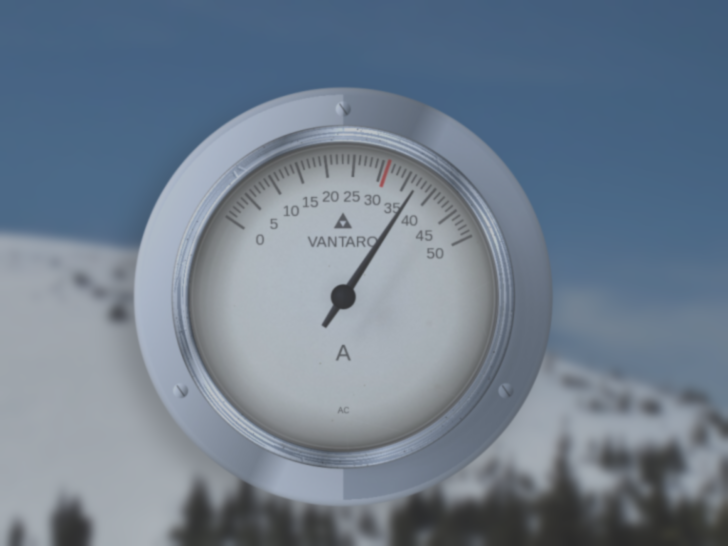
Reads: 37A
